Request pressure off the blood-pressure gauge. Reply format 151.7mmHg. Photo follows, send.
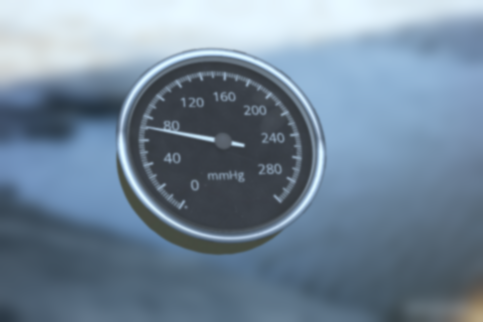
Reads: 70mmHg
